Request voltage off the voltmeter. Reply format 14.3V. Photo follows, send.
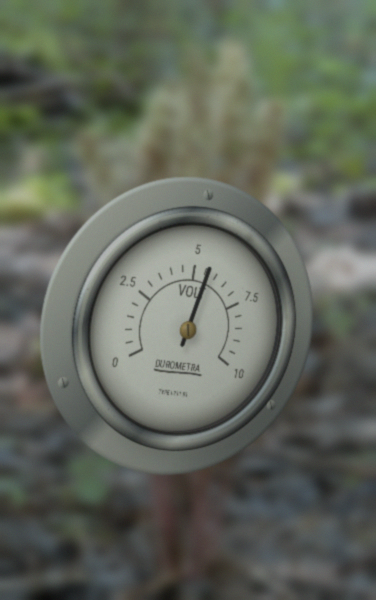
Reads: 5.5V
